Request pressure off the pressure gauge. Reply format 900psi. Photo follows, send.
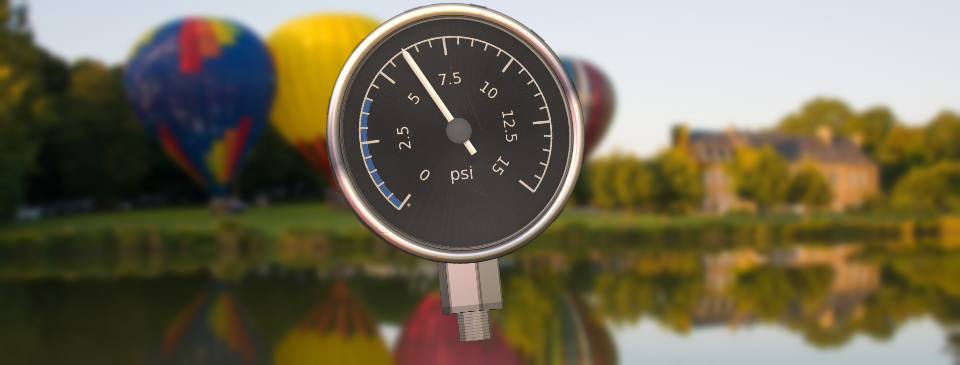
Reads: 6psi
